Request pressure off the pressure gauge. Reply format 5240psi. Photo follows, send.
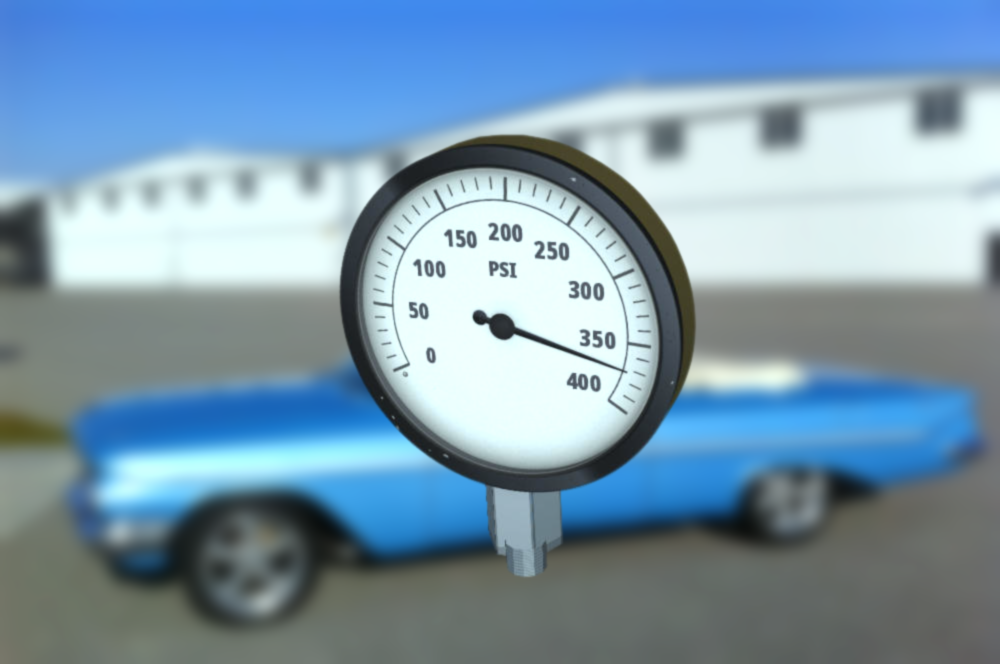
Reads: 370psi
